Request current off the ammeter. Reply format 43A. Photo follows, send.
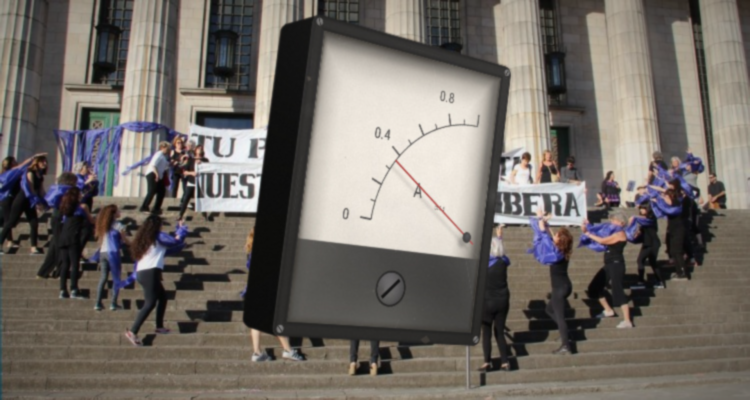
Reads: 0.35A
